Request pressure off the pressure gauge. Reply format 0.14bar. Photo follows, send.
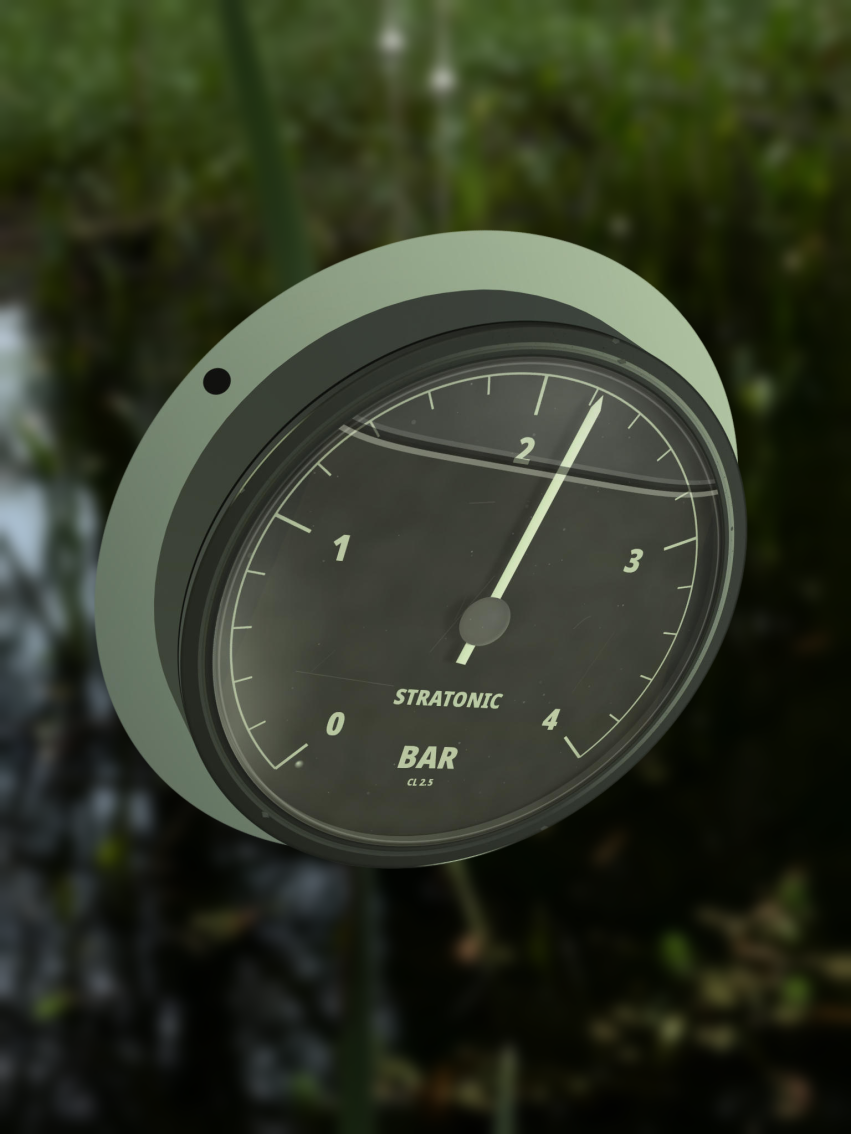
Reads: 2.2bar
